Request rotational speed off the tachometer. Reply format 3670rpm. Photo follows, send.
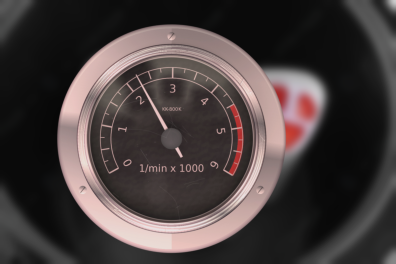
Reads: 2250rpm
